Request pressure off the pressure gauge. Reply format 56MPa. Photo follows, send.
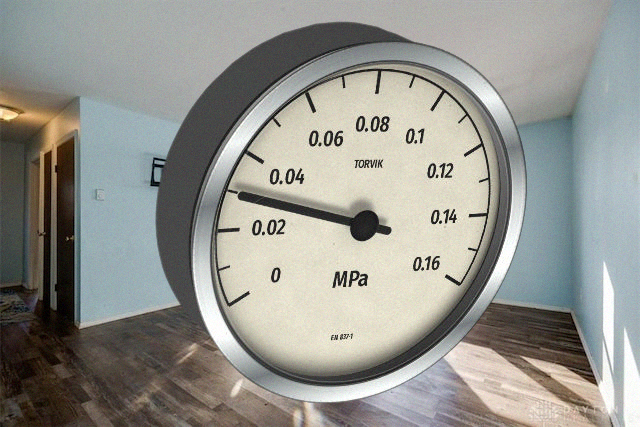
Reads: 0.03MPa
